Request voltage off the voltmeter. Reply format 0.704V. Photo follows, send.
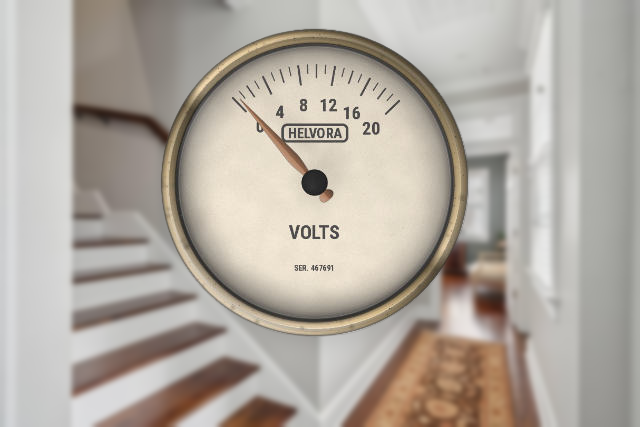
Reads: 0.5V
